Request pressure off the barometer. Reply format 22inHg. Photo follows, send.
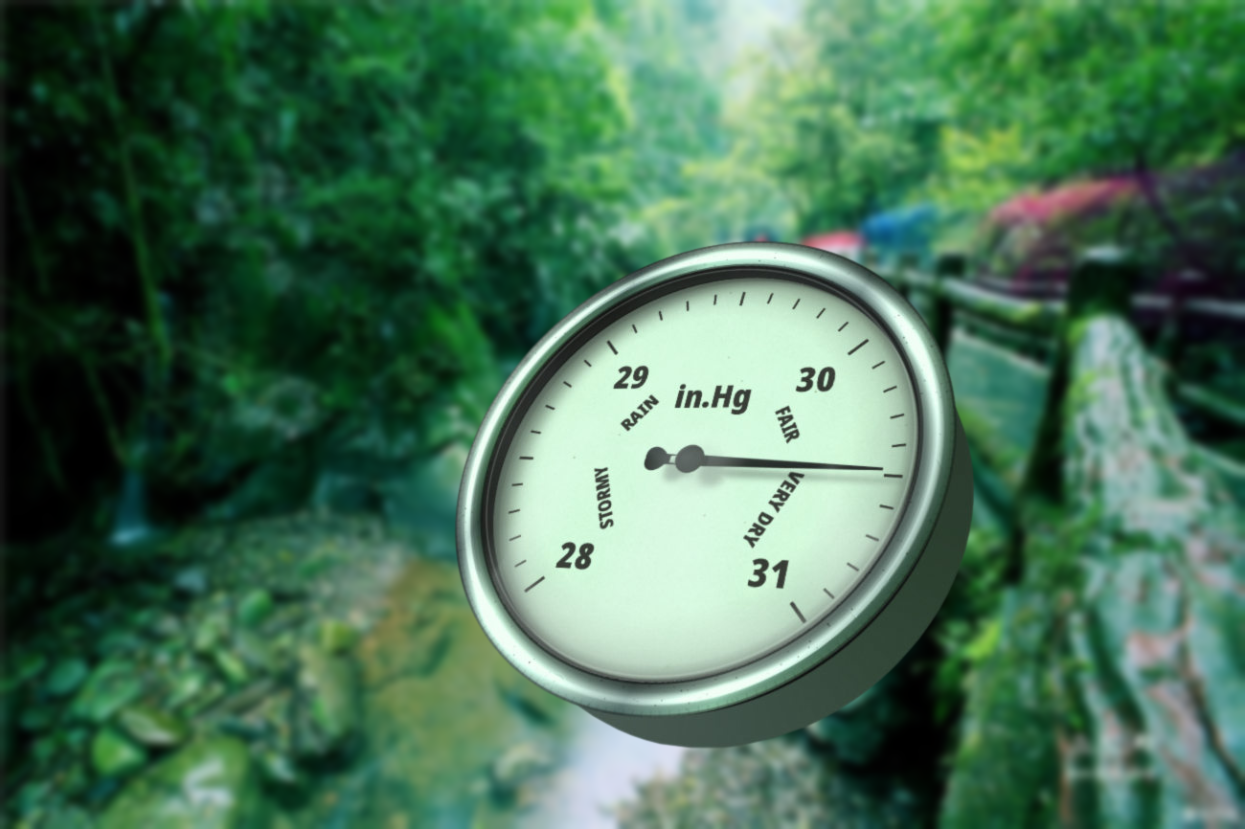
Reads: 30.5inHg
